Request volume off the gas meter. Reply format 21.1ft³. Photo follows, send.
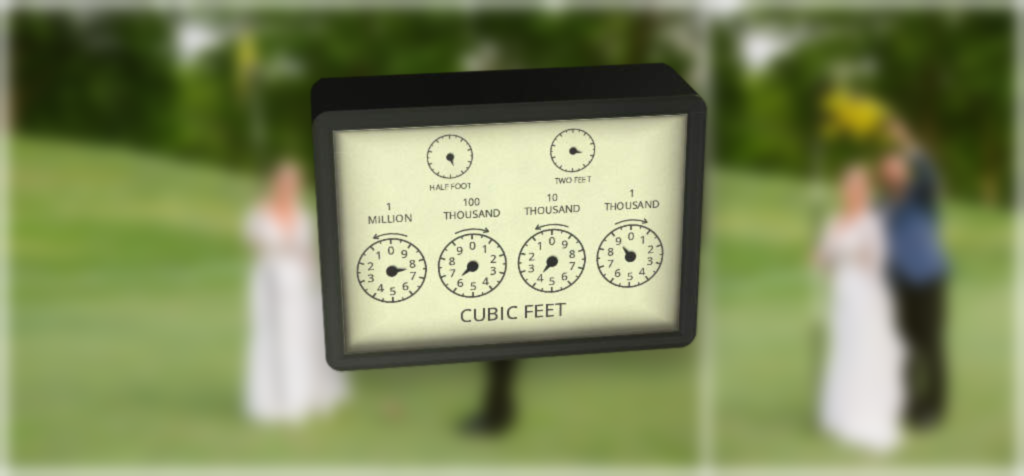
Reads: 763900ft³
